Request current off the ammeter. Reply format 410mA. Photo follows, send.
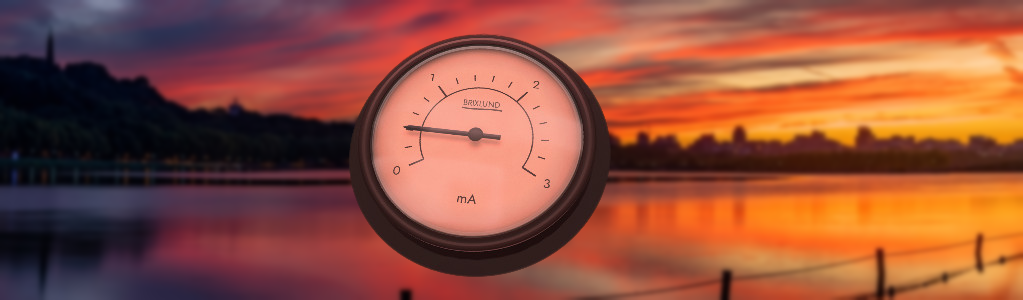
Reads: 0.4mA
